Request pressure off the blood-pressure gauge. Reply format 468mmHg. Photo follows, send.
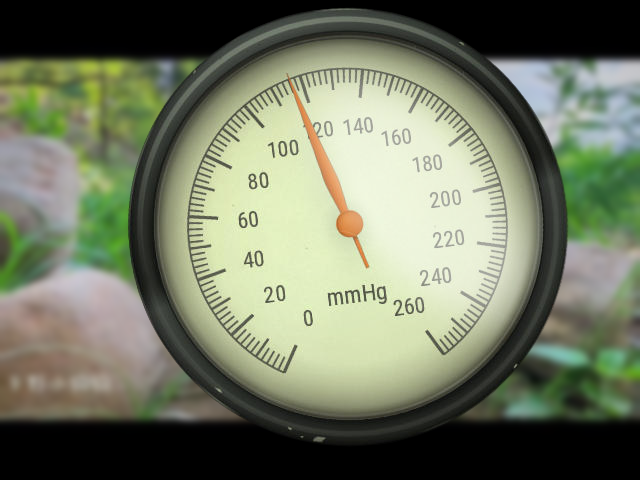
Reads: 116mmHg
